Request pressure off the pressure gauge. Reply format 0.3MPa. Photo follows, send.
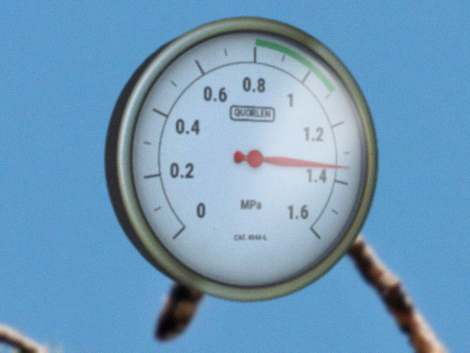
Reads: 1.35MPa
